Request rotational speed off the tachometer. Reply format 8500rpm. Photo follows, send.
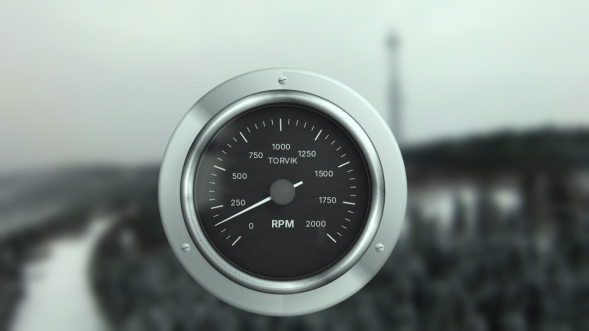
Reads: 150rpm
